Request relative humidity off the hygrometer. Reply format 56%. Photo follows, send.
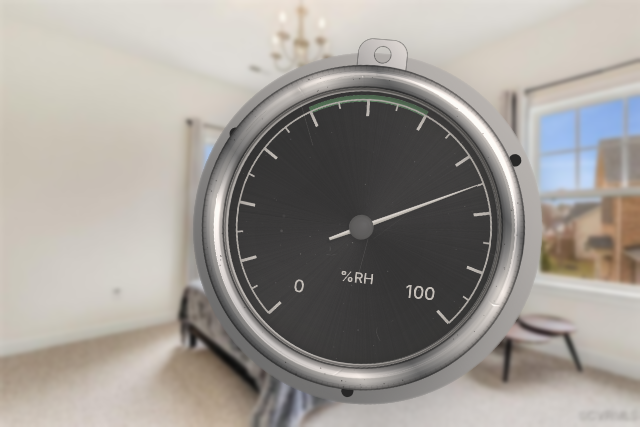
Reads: 75%
